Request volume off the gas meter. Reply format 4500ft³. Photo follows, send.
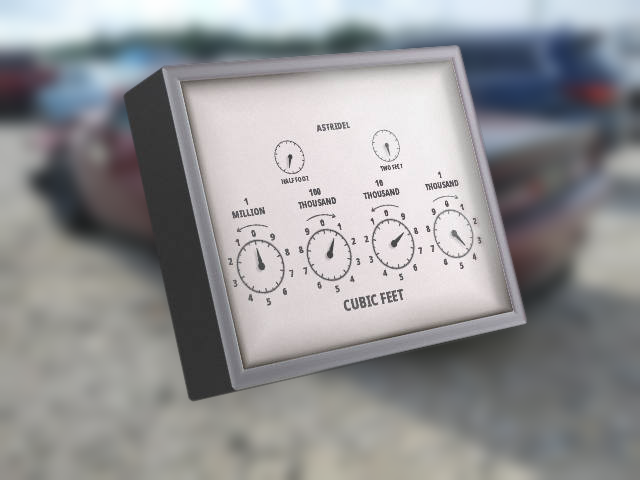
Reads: 8400ft³
